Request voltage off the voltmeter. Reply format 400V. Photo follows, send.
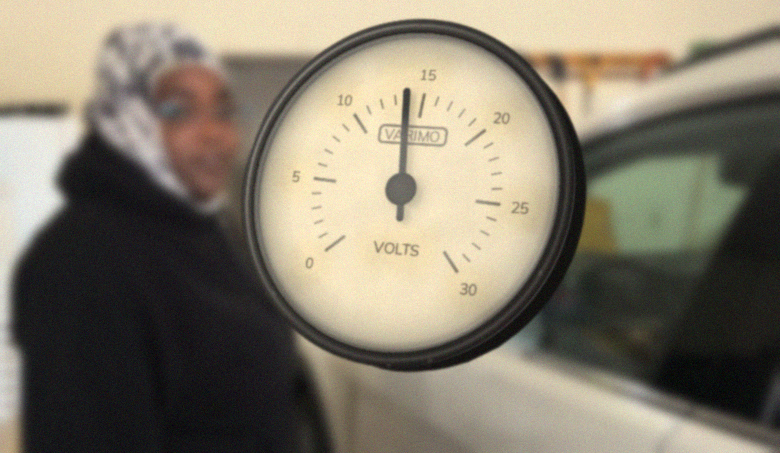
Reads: 14V
